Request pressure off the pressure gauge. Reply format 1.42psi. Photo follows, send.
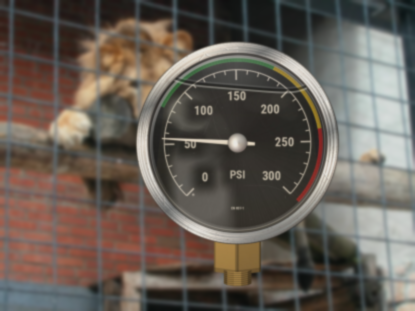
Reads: 55psi
